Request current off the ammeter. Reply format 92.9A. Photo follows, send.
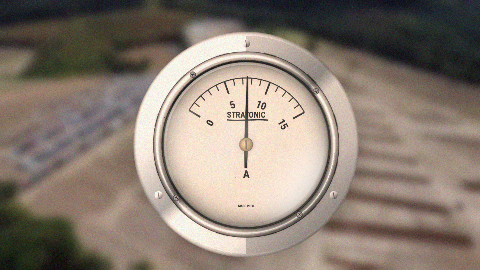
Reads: 7.5A
